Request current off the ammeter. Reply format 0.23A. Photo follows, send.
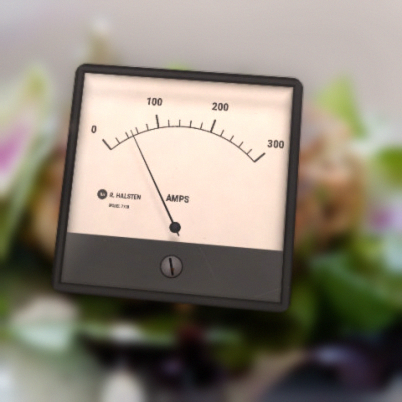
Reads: 50A
